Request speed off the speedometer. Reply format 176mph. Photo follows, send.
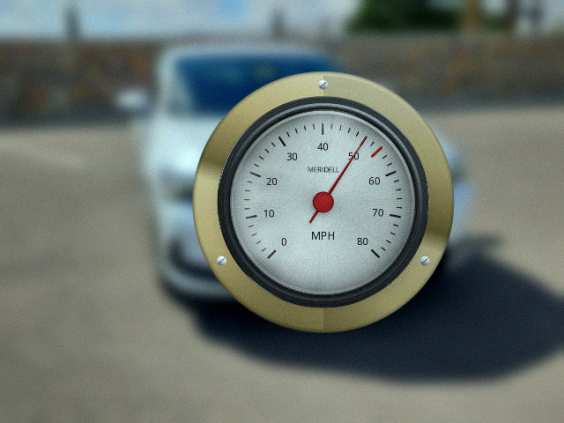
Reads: 50mph
